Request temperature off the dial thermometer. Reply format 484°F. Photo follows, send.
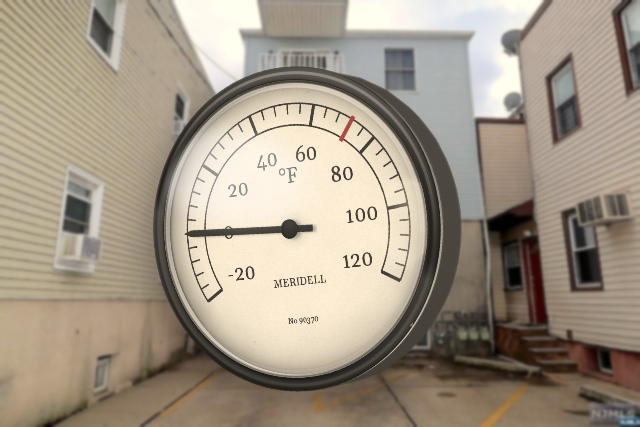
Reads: 0°F
